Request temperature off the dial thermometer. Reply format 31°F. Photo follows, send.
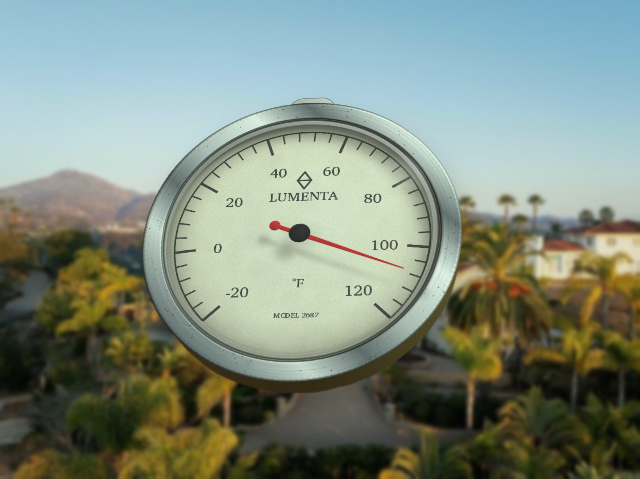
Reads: 108°F
